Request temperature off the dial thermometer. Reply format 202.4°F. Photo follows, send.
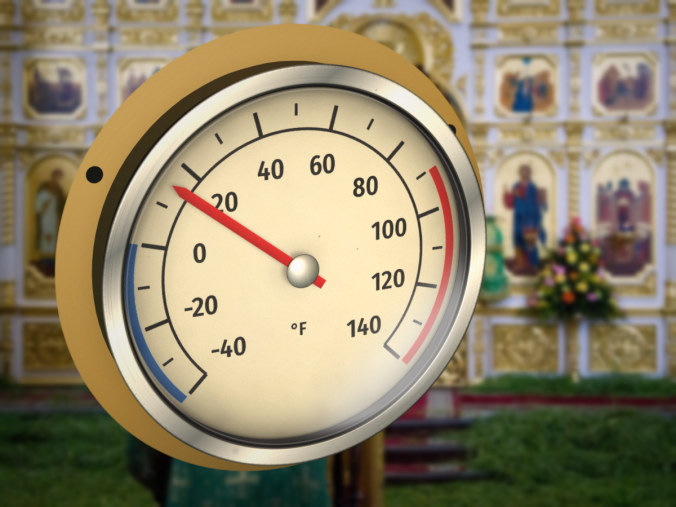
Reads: 15°F
